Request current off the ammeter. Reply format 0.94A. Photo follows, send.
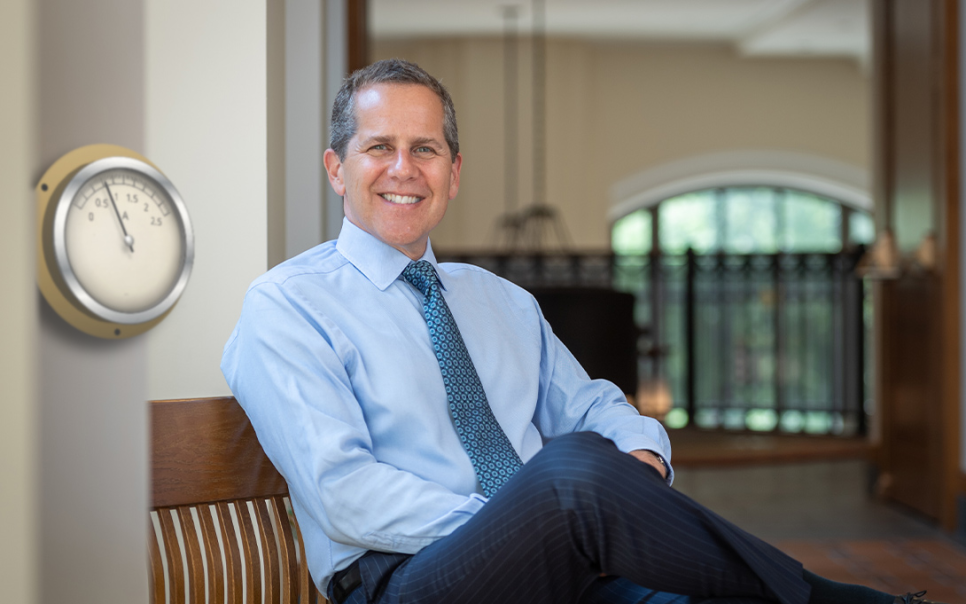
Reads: 0.75A
